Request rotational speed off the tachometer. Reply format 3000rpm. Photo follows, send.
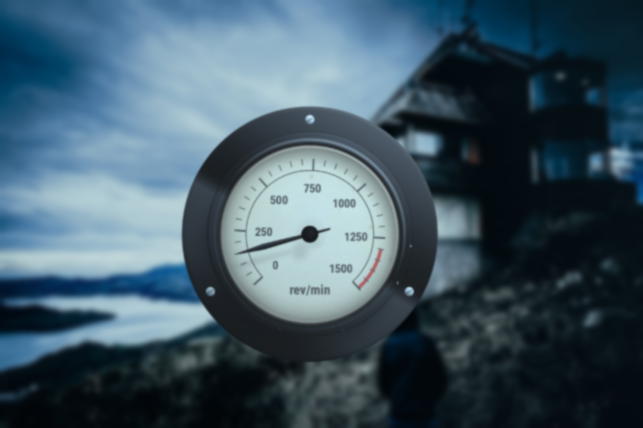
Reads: 150rpm
